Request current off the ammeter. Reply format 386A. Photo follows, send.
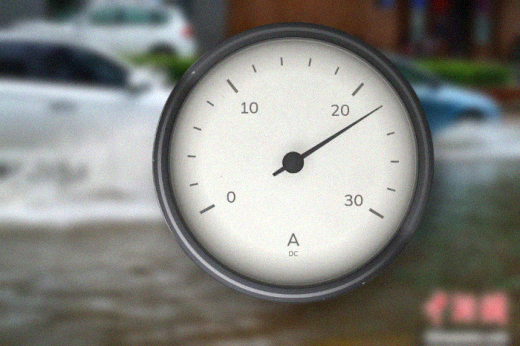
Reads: 22A
